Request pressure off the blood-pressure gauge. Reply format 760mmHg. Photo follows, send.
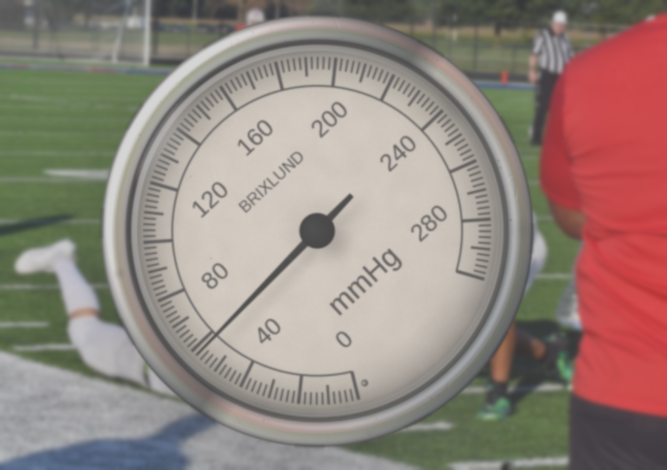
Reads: 58mmHg
